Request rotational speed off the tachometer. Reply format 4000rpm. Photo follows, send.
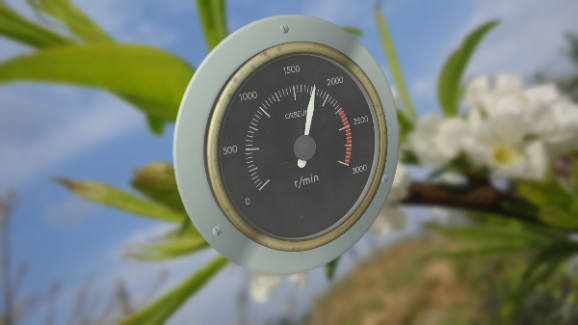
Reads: 1750rpm
